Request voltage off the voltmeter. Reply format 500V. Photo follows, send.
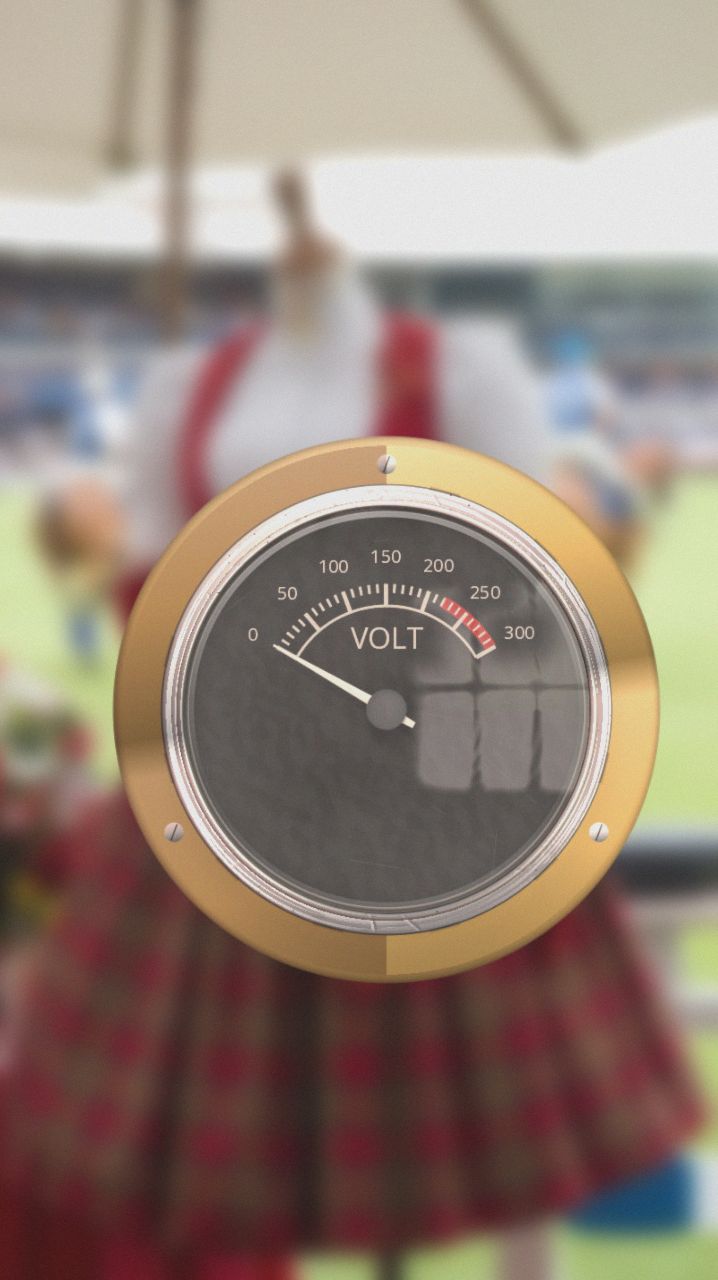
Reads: 0V
